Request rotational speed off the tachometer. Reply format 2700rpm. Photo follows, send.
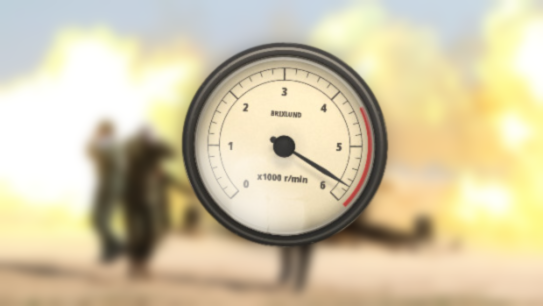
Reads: 5700rpm
